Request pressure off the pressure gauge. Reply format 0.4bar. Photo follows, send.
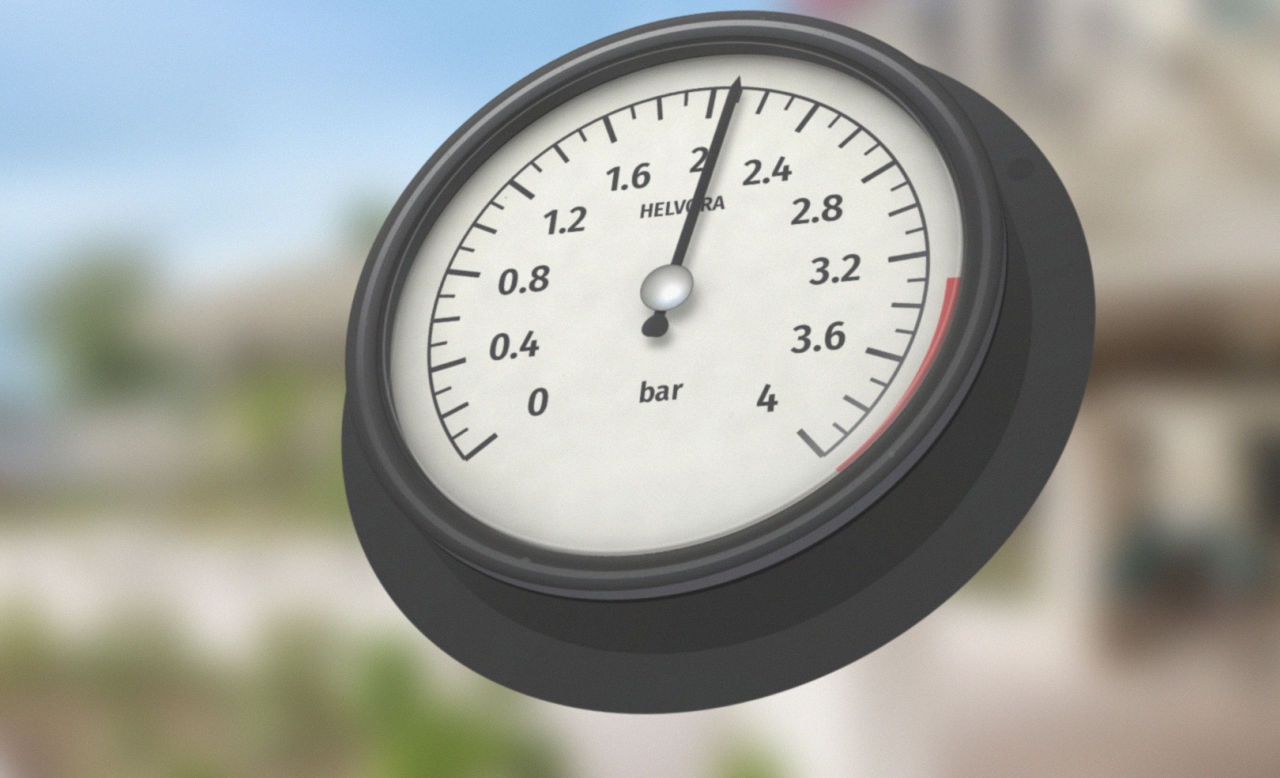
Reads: 2.1bar
